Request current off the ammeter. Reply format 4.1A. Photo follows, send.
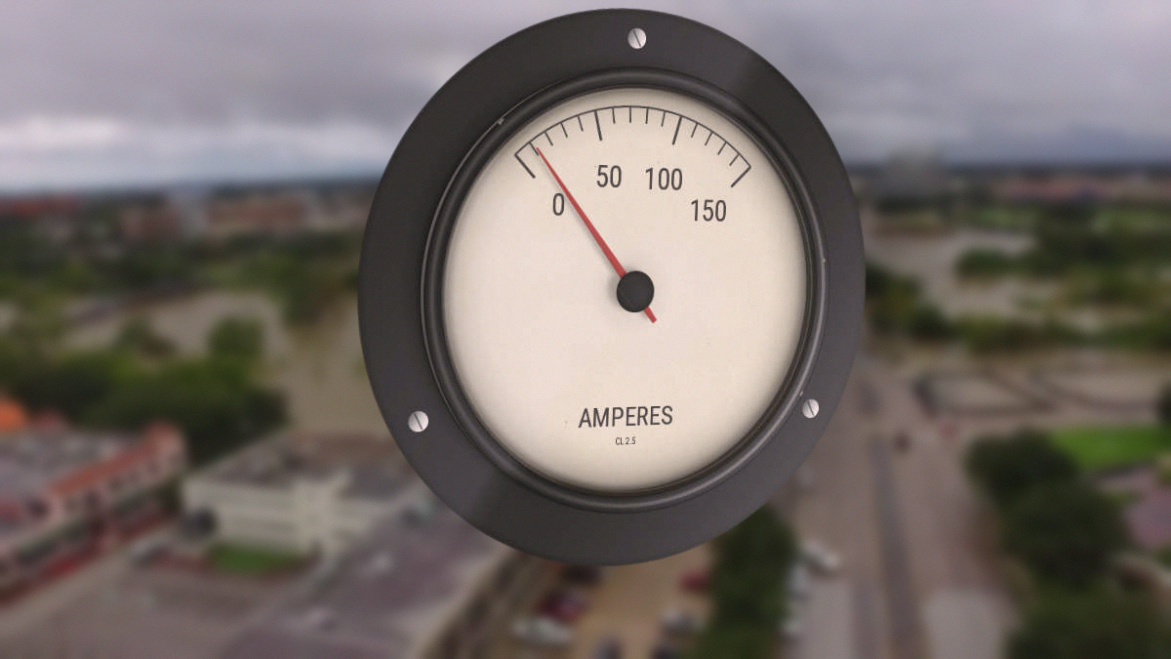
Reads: 10A
